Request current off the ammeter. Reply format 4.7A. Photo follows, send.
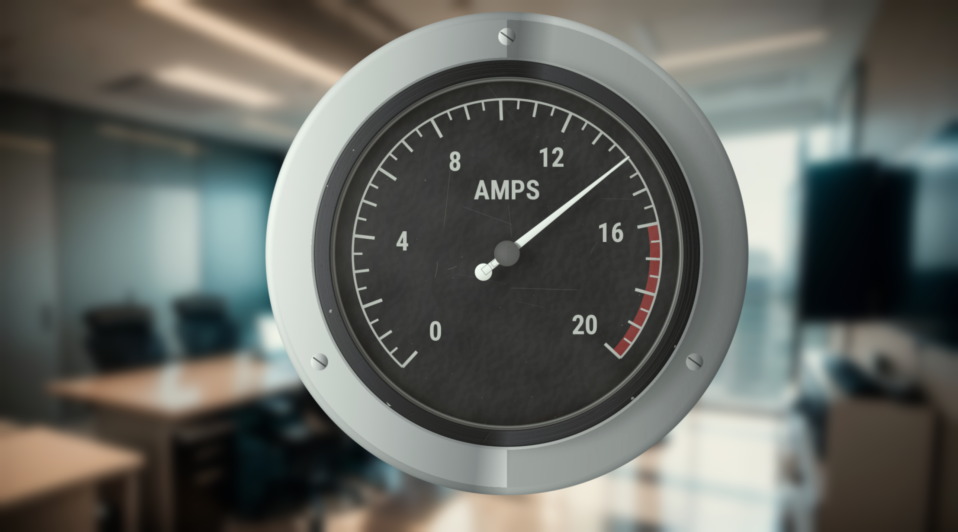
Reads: 14A
